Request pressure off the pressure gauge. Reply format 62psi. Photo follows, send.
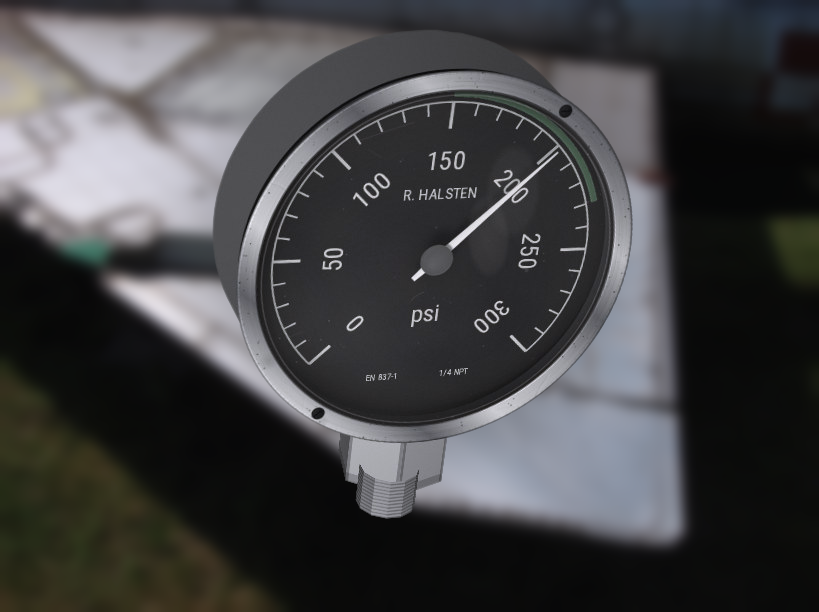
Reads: 200psi
